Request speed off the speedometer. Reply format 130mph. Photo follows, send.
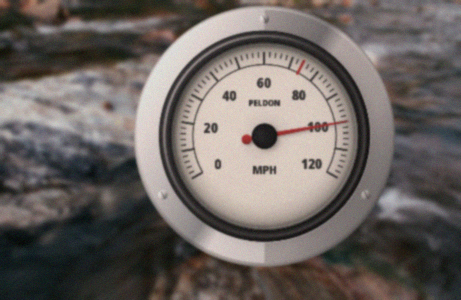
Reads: 100mph
